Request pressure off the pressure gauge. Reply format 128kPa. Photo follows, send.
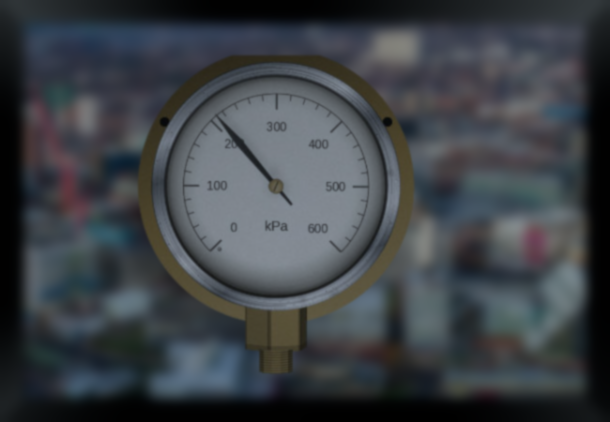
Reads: 210kPa
